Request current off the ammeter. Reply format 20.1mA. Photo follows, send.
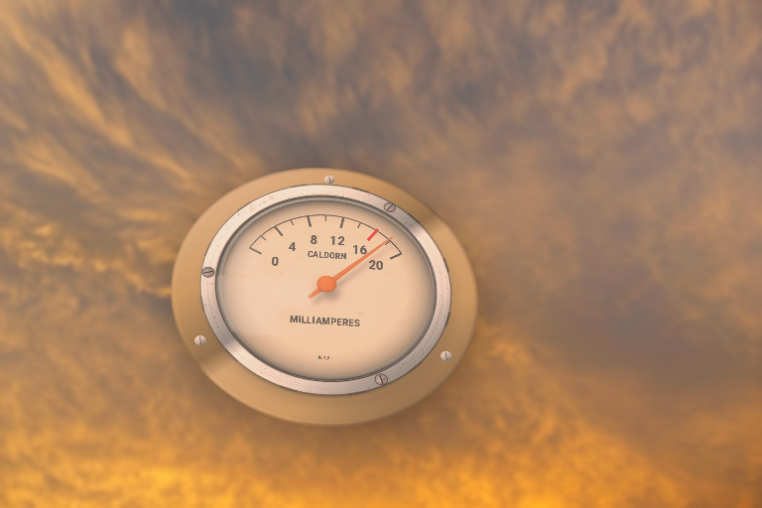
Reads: 18mA
